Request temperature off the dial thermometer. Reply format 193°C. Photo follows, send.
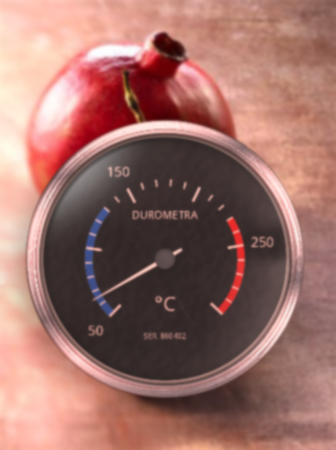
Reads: 65°C
